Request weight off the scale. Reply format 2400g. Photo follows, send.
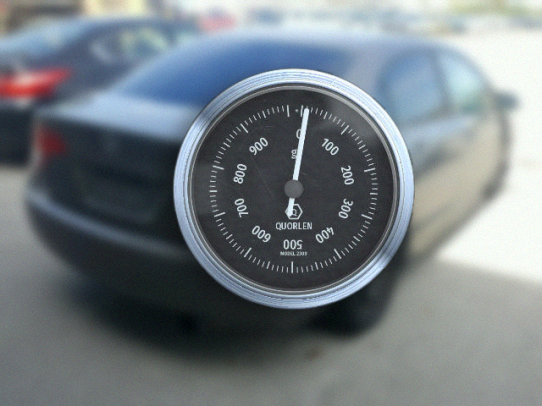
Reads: 10g
